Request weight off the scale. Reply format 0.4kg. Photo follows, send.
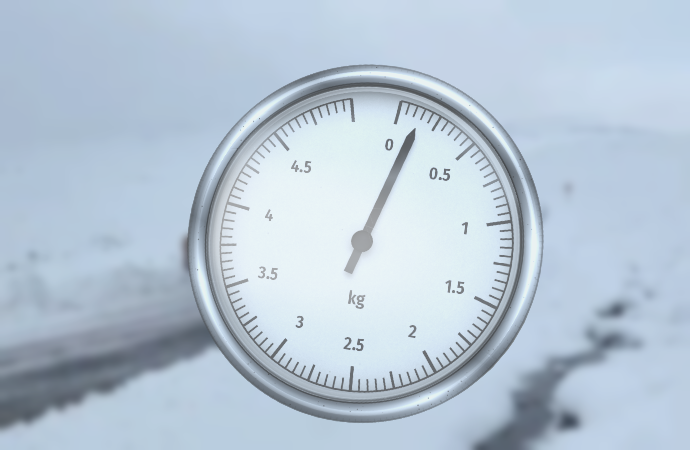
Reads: 0.15kg
